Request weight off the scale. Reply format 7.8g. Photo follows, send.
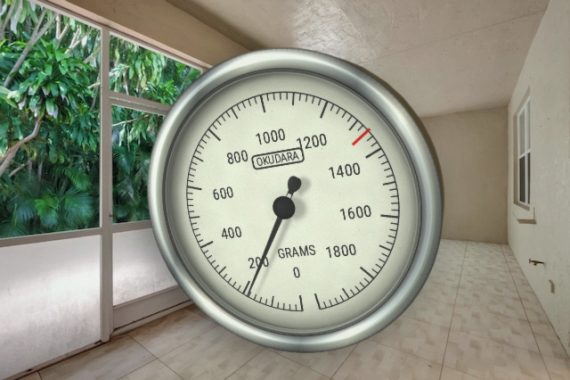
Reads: 180g
